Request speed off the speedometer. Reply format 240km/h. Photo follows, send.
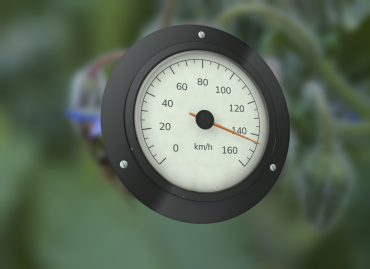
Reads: 145km/h
